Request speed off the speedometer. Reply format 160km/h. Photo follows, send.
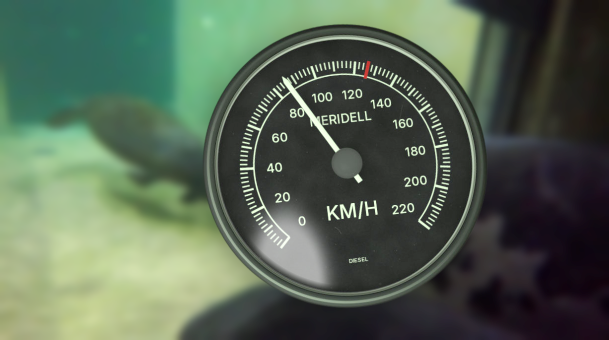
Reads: 86km/h
